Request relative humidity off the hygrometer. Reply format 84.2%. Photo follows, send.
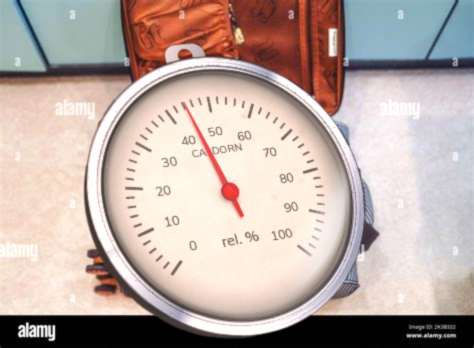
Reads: 44%
